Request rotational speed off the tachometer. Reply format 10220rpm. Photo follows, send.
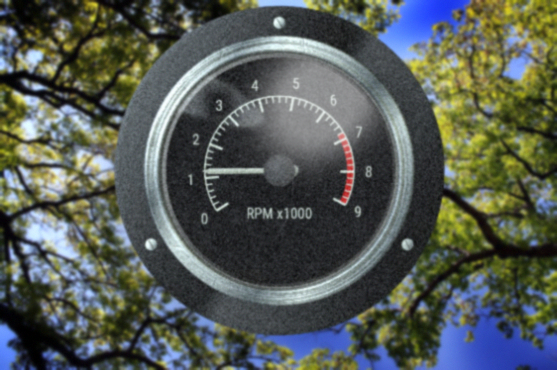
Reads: 1200rpm
